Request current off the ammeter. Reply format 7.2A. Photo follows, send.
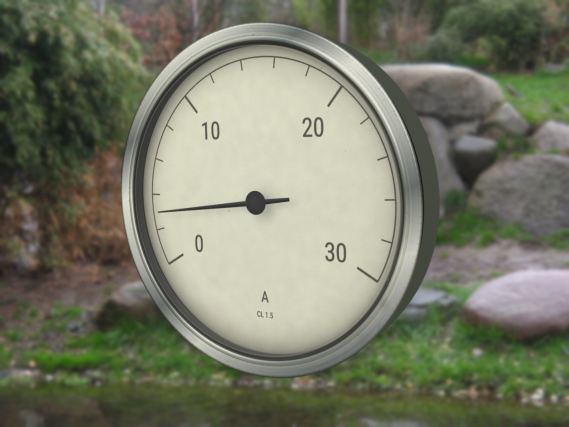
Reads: 3A
